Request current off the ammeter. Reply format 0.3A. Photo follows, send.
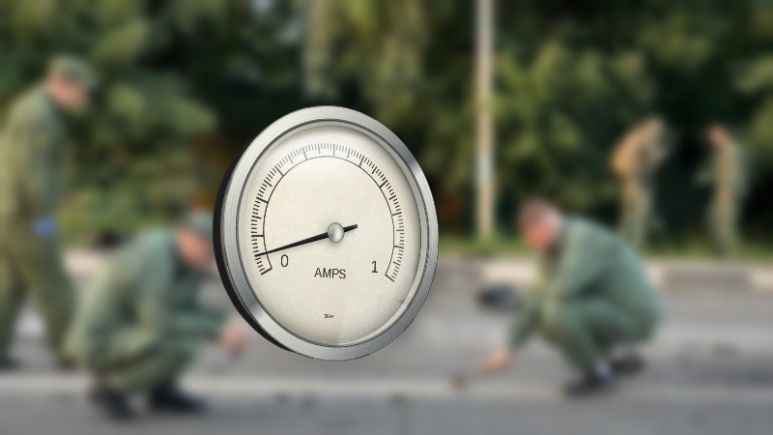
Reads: 0.05A
